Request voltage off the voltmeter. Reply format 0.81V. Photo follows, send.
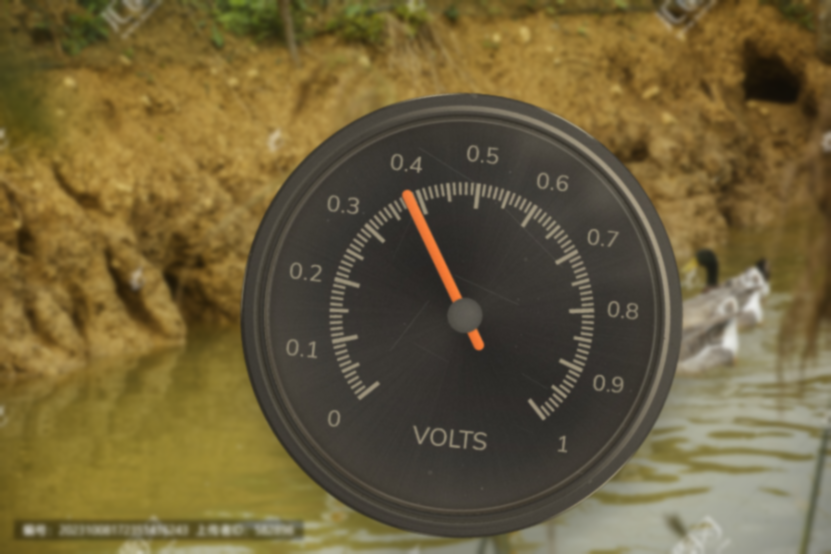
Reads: 0.38V
